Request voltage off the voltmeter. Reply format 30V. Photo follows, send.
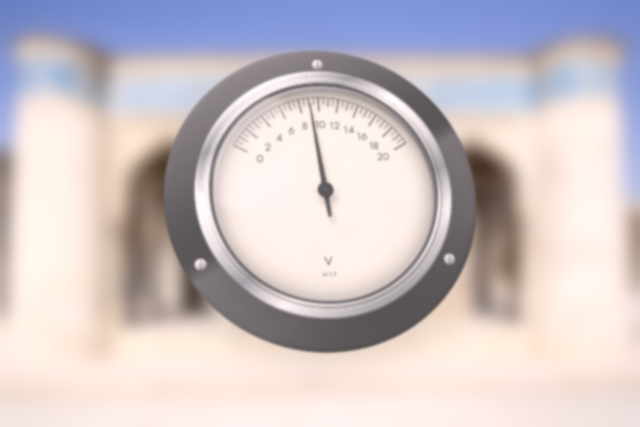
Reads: 9V
